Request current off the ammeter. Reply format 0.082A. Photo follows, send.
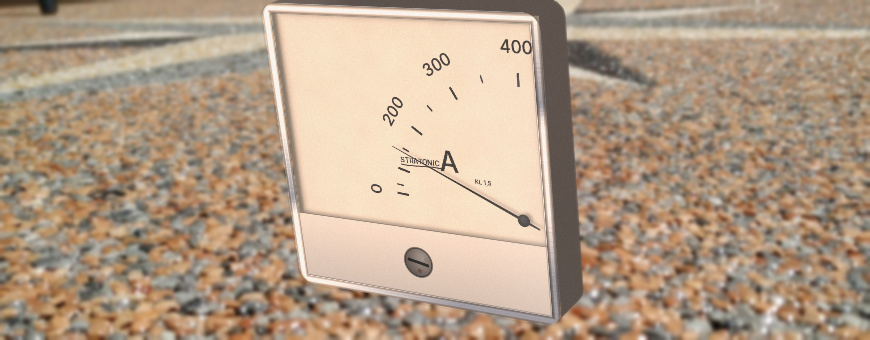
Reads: 150A
